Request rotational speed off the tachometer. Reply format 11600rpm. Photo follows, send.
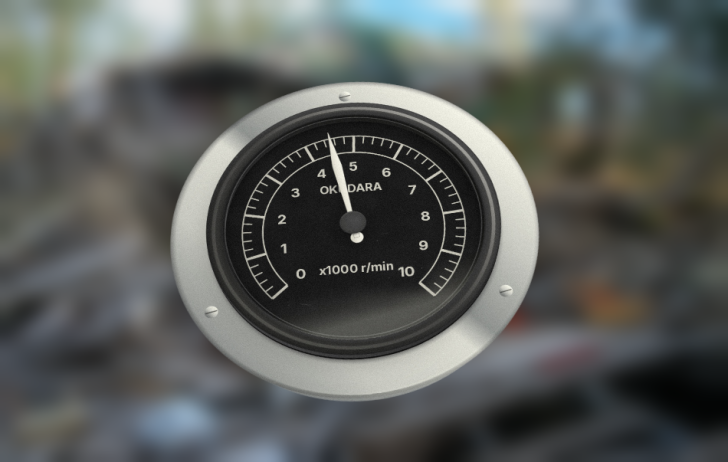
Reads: 4500rpm
